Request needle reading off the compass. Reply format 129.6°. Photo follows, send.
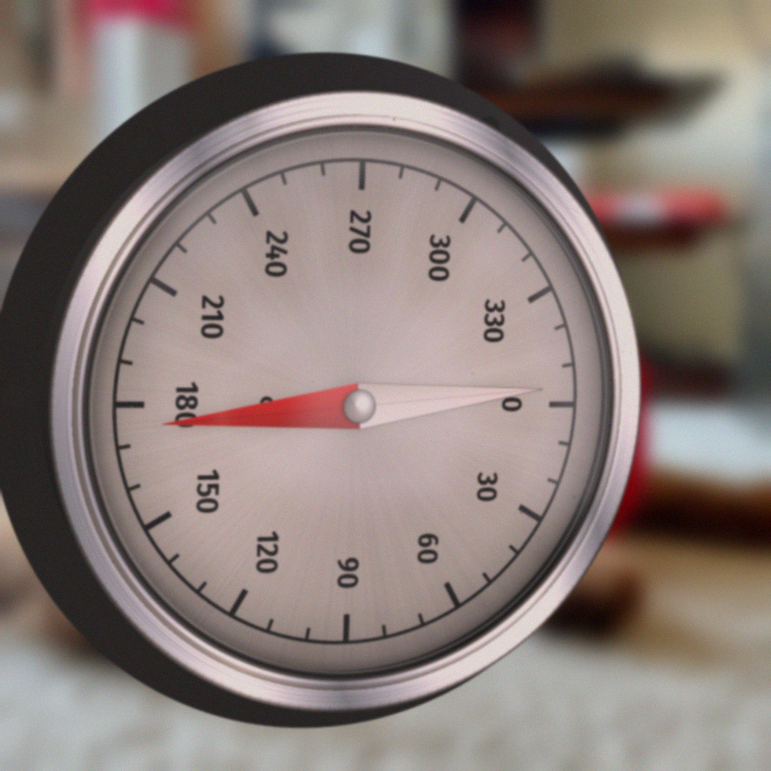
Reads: 175°
